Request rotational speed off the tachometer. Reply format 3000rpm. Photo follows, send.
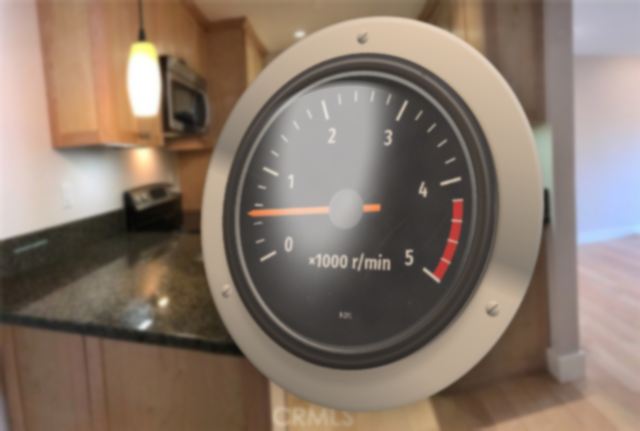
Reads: 500rpm
